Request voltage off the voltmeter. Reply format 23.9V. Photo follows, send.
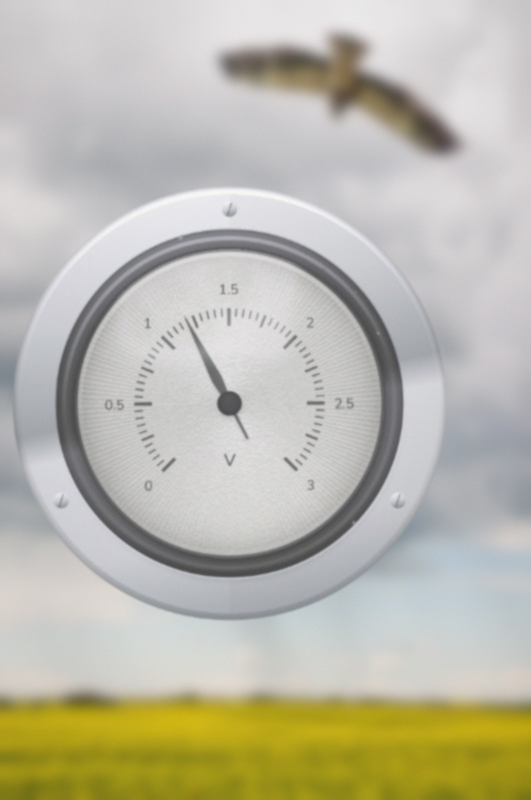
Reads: 1.2V
